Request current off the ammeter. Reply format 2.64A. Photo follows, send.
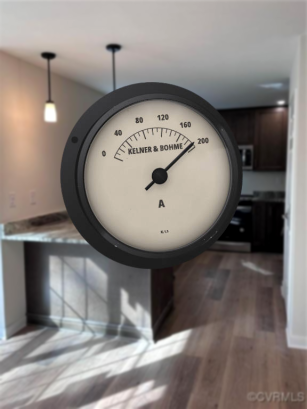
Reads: 190A
